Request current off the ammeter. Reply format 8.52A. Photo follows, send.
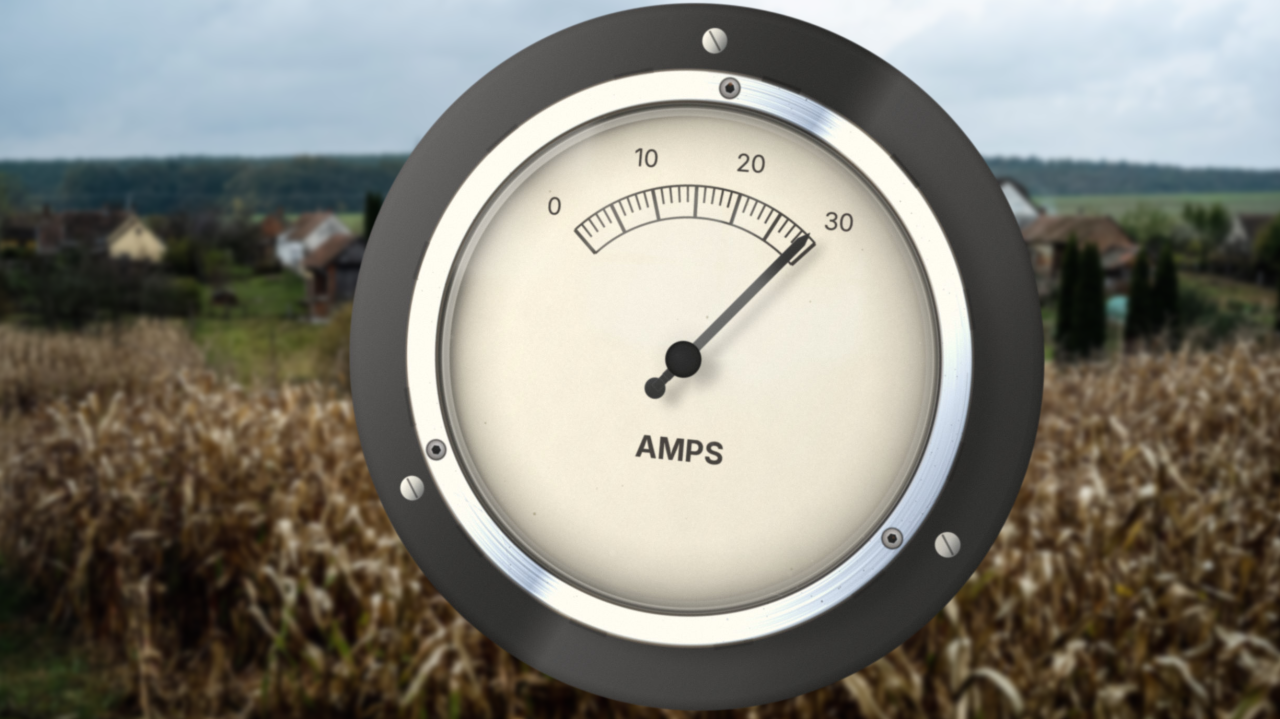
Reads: 29A
